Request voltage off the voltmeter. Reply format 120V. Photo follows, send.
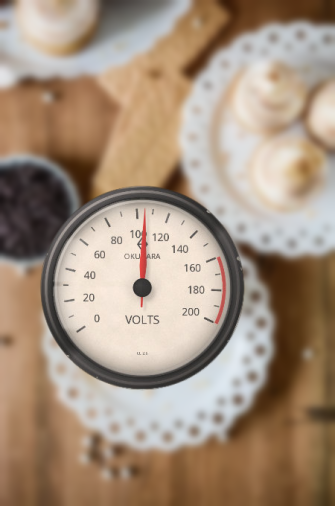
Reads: 105V
